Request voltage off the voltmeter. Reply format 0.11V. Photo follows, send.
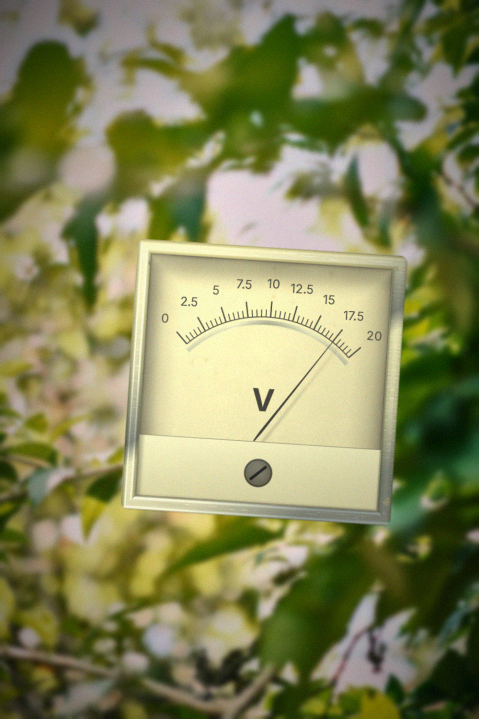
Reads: 17.5V
